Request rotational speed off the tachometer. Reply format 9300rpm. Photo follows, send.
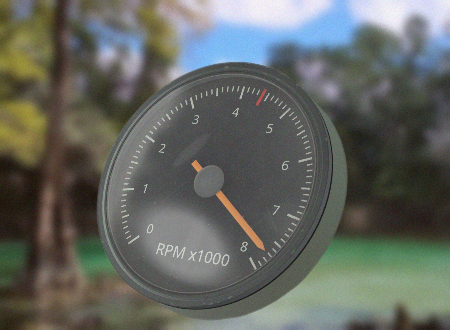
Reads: 7700rpm
